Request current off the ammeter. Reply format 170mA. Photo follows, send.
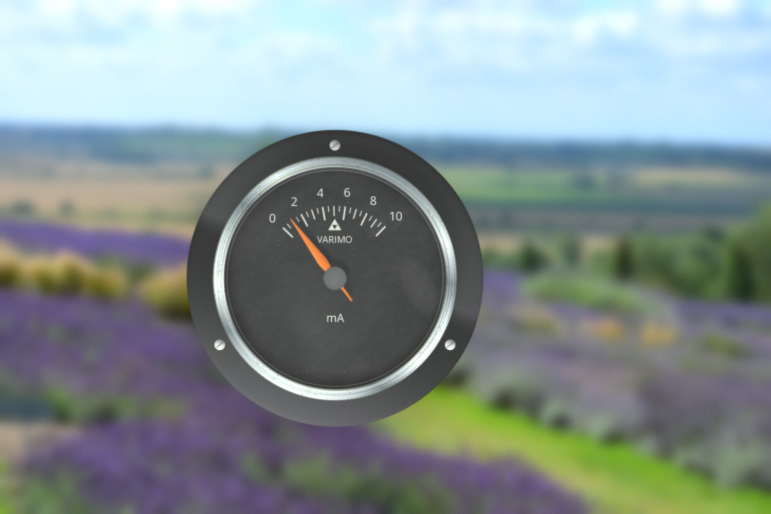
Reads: 1mA
